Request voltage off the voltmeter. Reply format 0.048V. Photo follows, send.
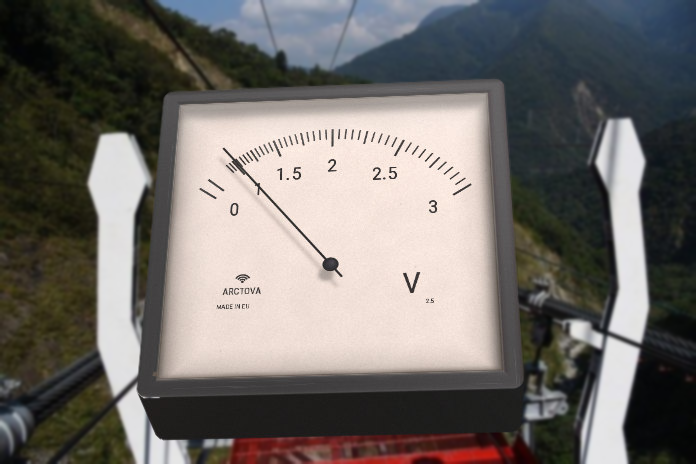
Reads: 1V
